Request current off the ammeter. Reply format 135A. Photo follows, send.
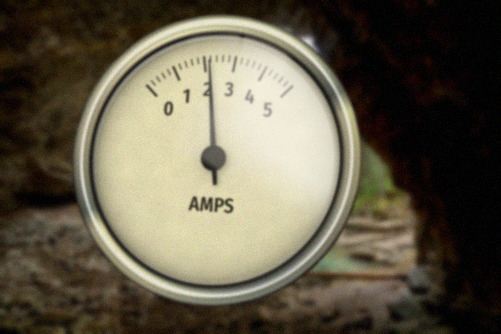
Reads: 2.2A
